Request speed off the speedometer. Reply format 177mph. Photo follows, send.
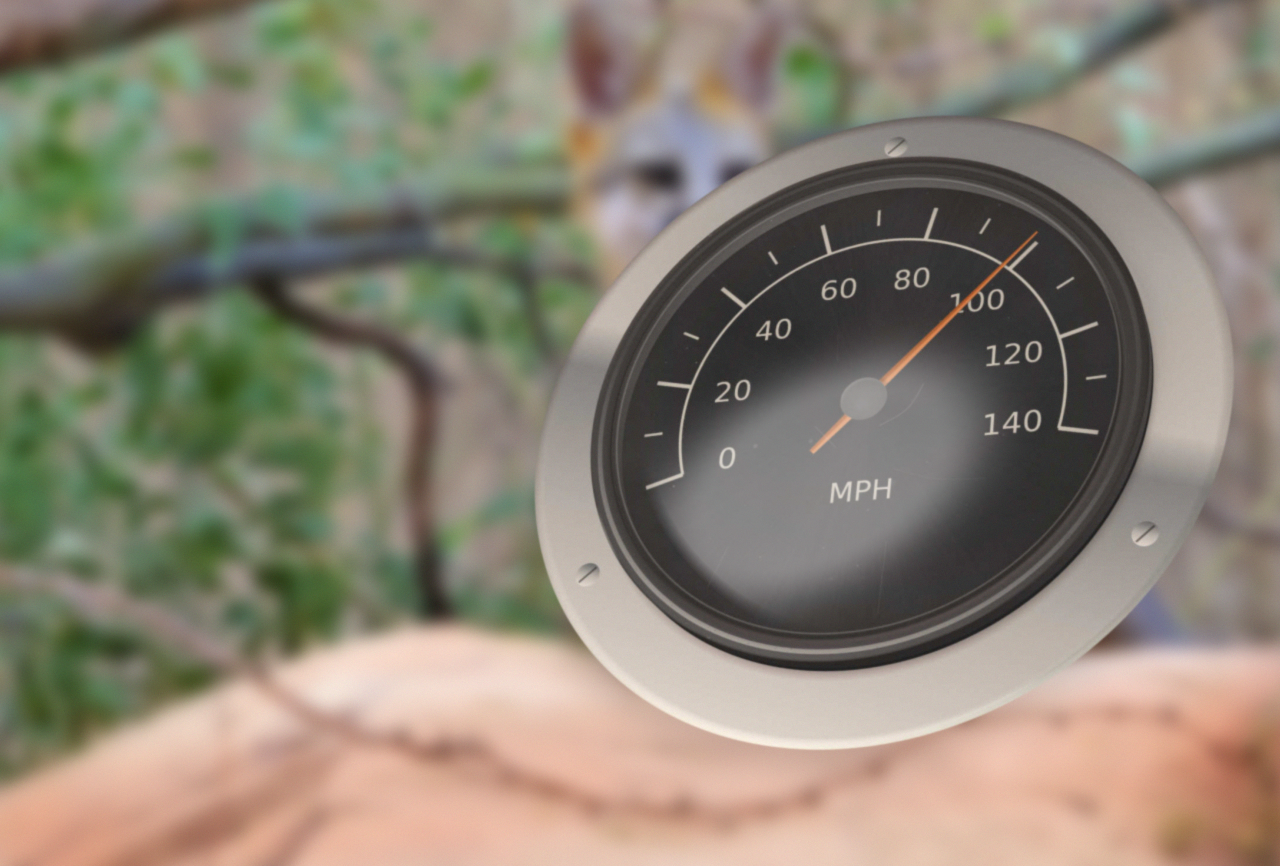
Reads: 100mph
